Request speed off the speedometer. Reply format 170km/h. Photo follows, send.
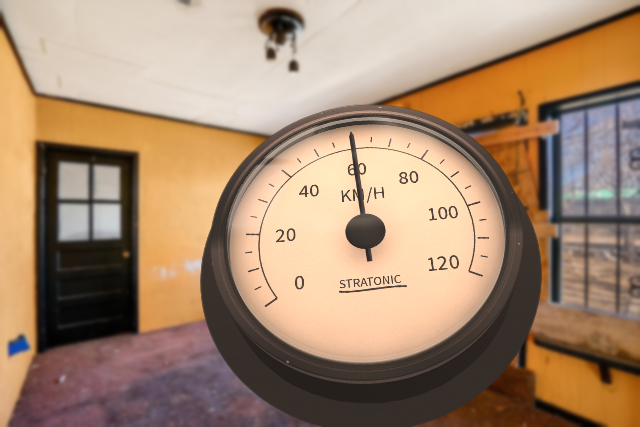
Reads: 60km/h
